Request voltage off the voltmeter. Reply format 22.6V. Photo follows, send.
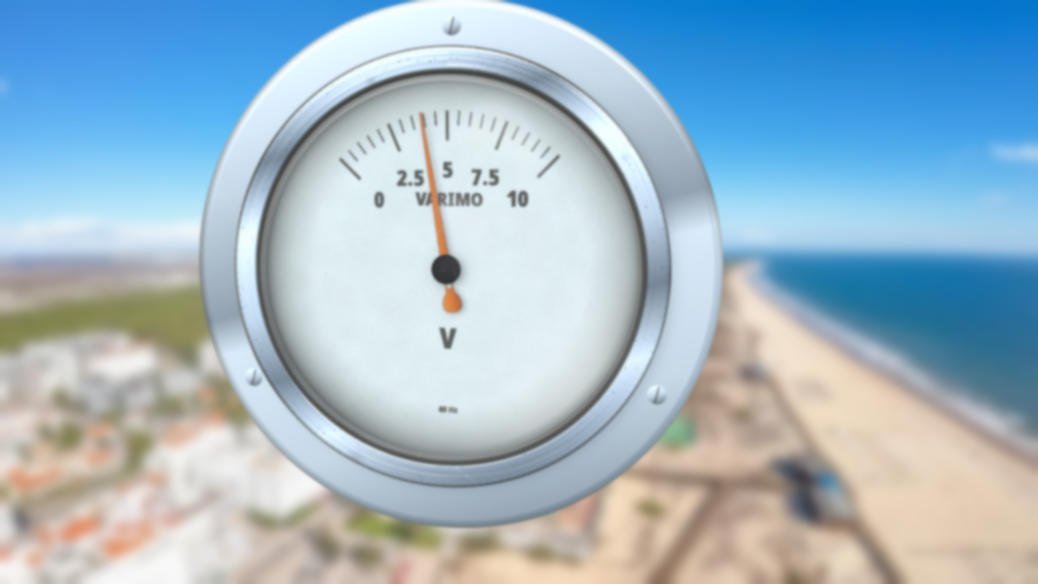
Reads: 4V
